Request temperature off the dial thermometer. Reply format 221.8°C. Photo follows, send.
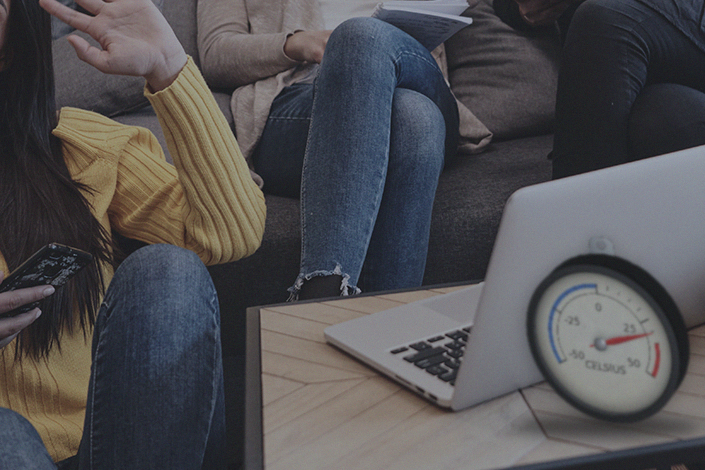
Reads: 30°C
